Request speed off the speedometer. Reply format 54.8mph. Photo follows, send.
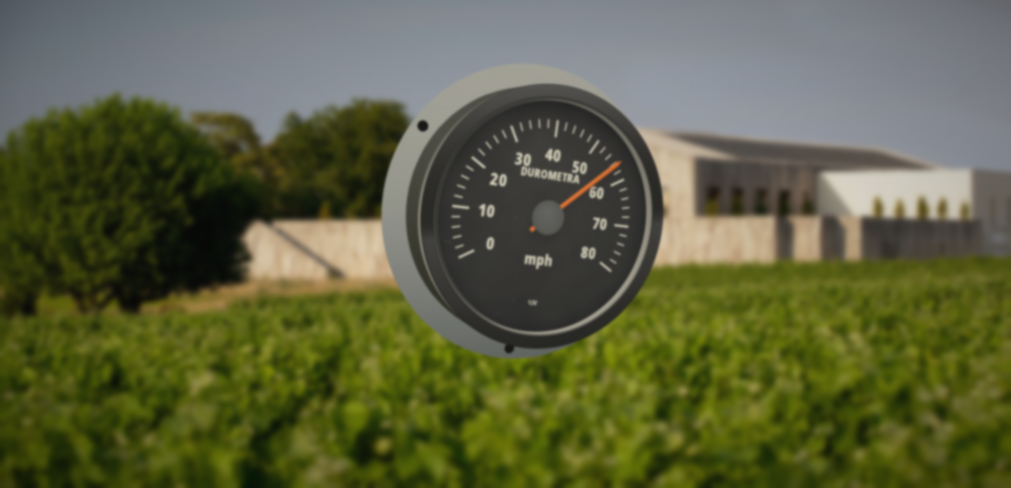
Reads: 56mph
